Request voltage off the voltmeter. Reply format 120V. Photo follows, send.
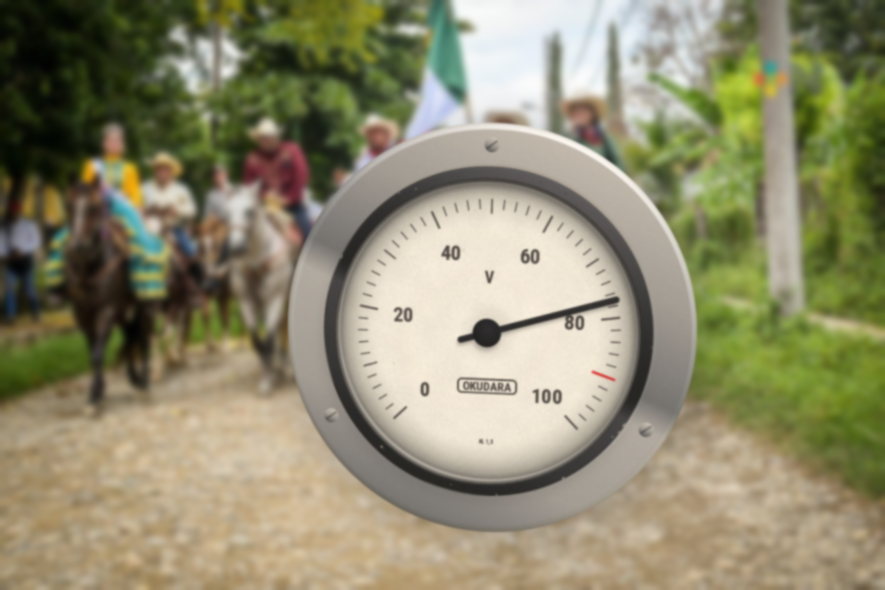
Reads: 77V
